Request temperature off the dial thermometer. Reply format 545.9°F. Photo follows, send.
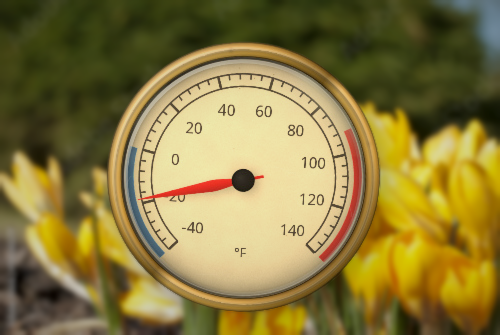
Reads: -18°F
